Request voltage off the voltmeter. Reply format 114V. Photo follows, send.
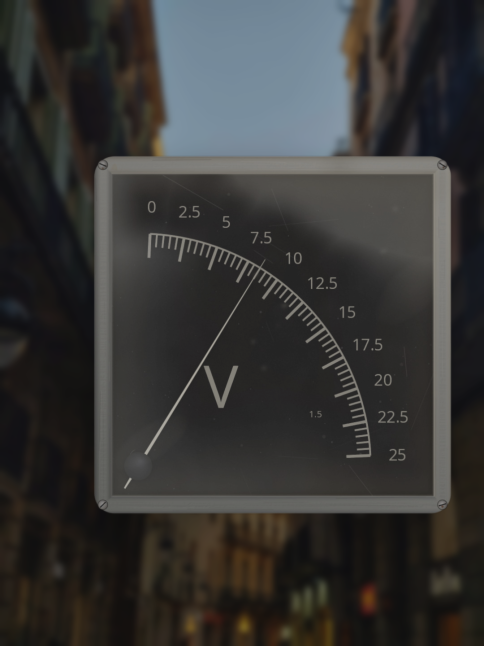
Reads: 8.5V
